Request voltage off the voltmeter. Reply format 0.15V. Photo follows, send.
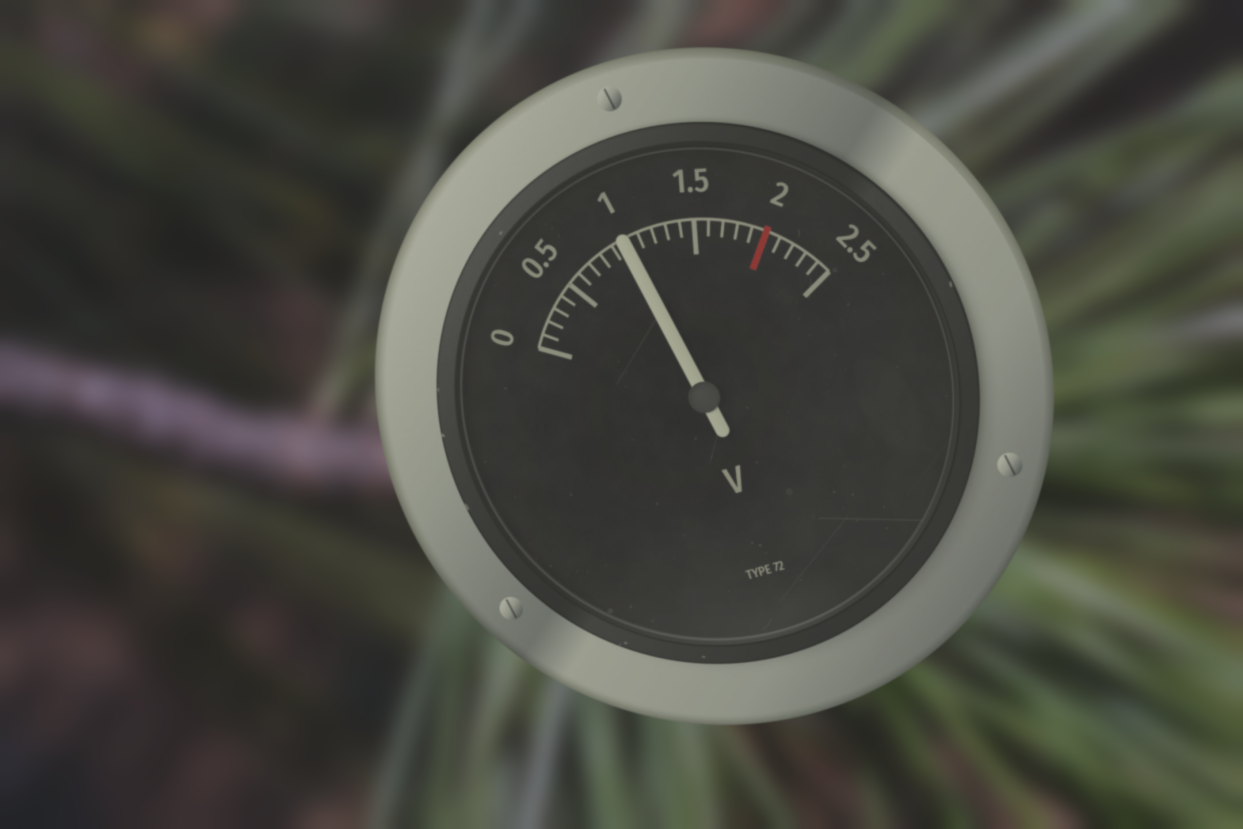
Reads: 1V
